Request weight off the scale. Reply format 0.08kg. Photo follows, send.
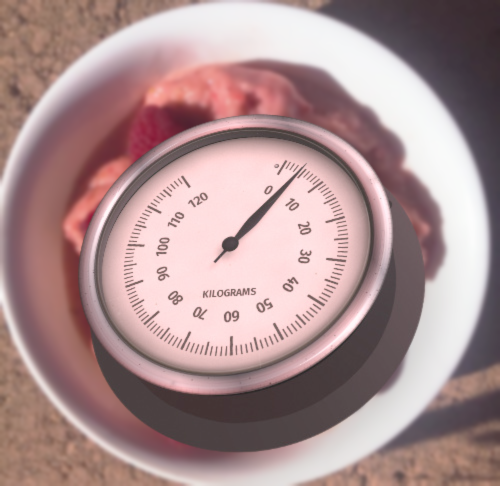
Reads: 5kg
